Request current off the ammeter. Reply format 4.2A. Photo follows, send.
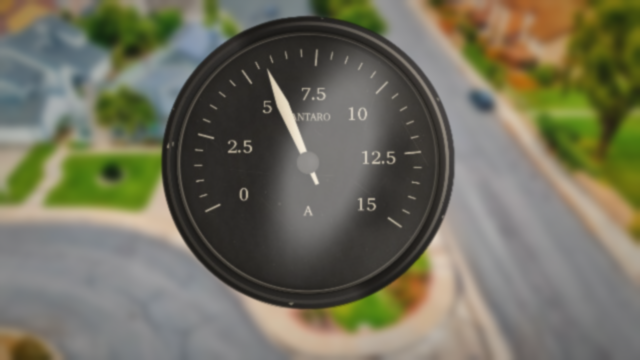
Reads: 5.75A
